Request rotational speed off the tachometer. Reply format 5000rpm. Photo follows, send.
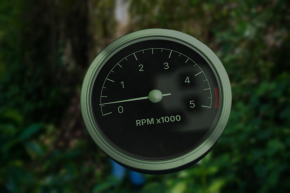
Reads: 250rpm
